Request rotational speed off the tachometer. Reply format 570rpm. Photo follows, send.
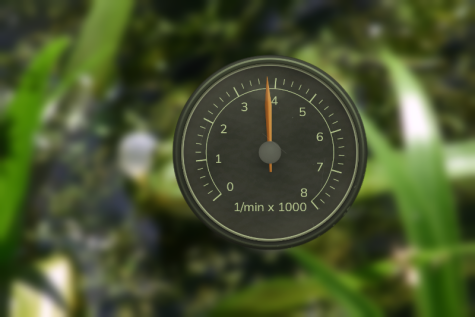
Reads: 3800rpm
